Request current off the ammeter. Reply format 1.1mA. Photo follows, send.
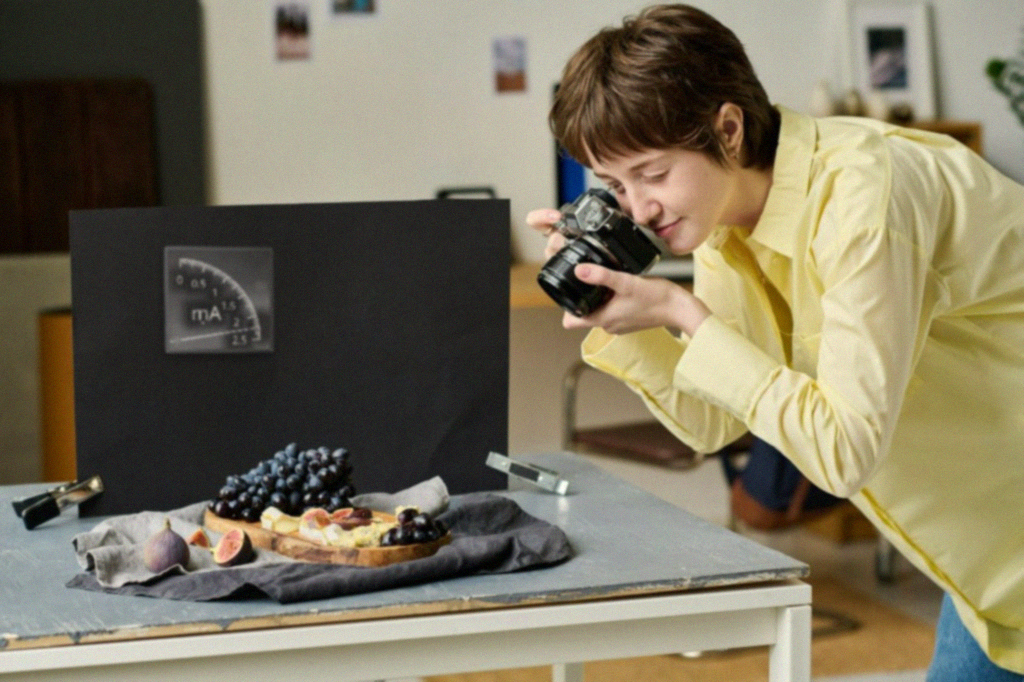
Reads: 2.25mA
